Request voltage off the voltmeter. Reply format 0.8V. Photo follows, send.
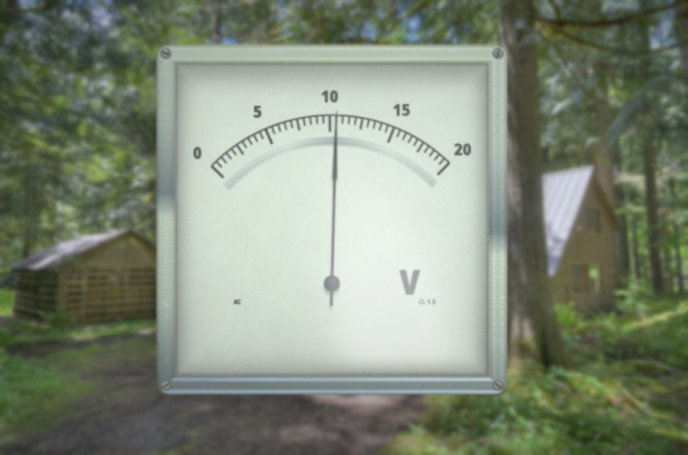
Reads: 10.5V
